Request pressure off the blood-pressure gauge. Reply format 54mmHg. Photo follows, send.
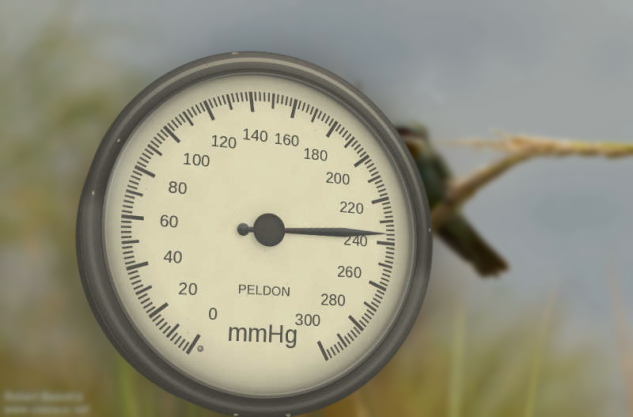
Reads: 236mmHg
